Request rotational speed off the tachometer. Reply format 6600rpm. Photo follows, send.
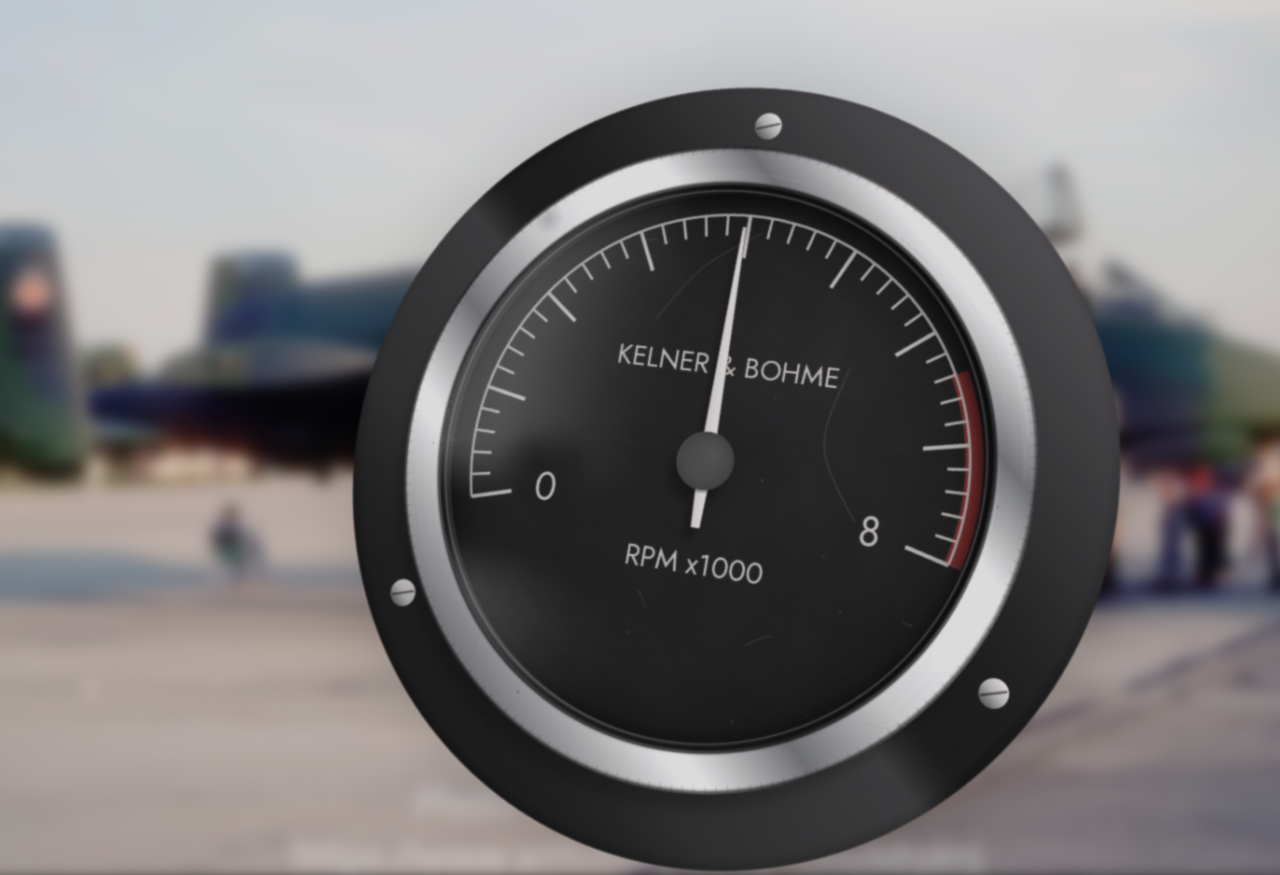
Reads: 4000rpm
